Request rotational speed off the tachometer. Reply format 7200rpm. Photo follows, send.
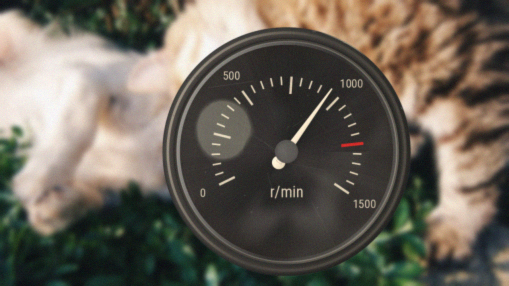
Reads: 950rpm
